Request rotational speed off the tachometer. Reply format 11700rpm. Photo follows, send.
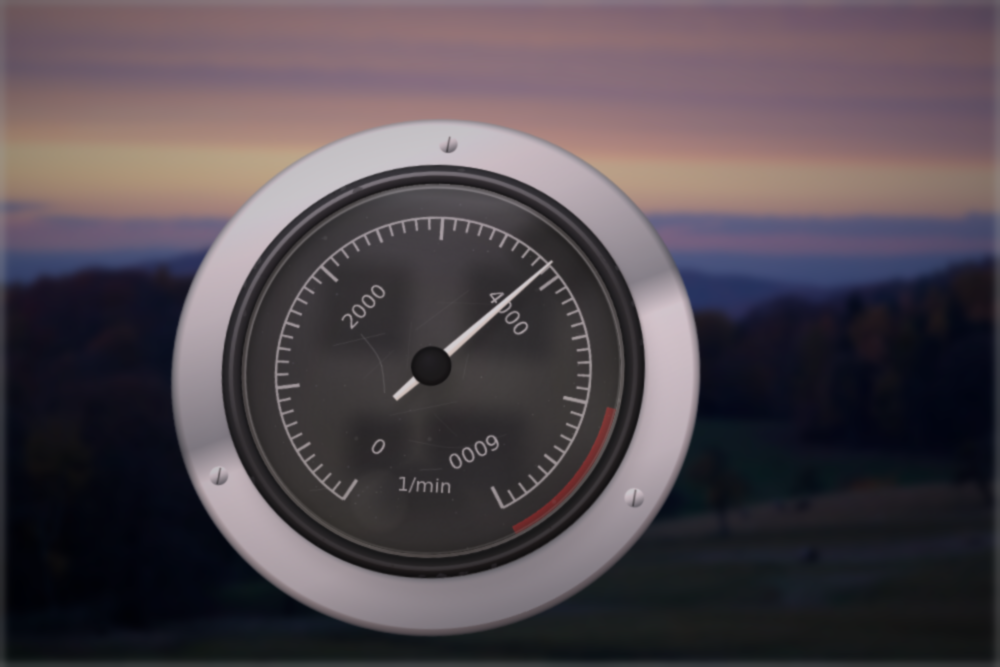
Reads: 3900rpm
